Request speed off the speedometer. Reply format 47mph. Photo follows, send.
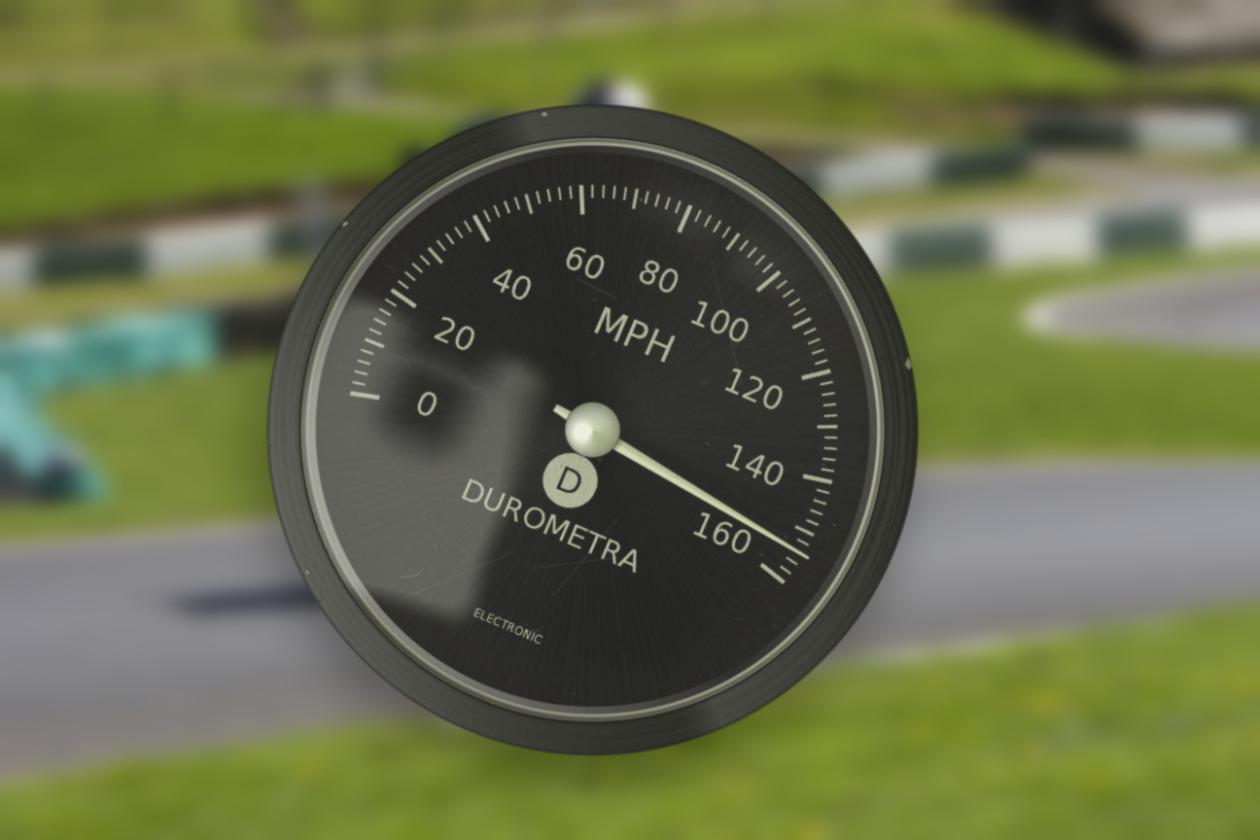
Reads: 154mph
